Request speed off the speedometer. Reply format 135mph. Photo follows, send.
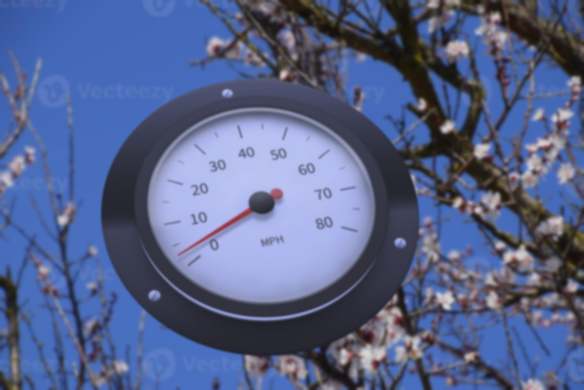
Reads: 2.5mph
